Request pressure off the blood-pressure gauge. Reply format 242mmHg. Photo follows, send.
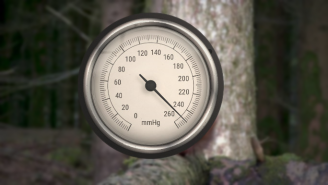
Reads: 250mmHg
